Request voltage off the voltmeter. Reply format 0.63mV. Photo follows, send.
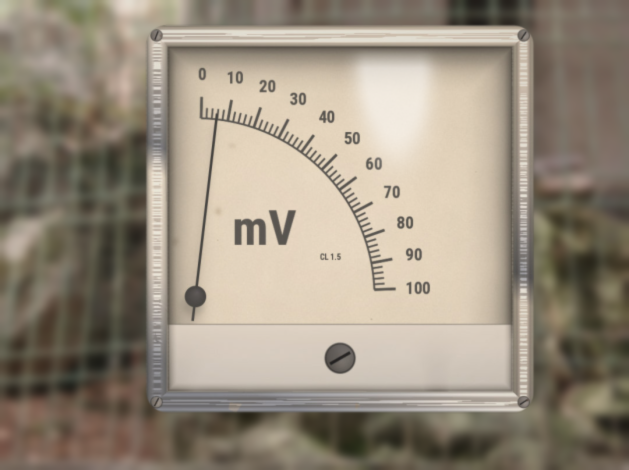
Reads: 6mV
